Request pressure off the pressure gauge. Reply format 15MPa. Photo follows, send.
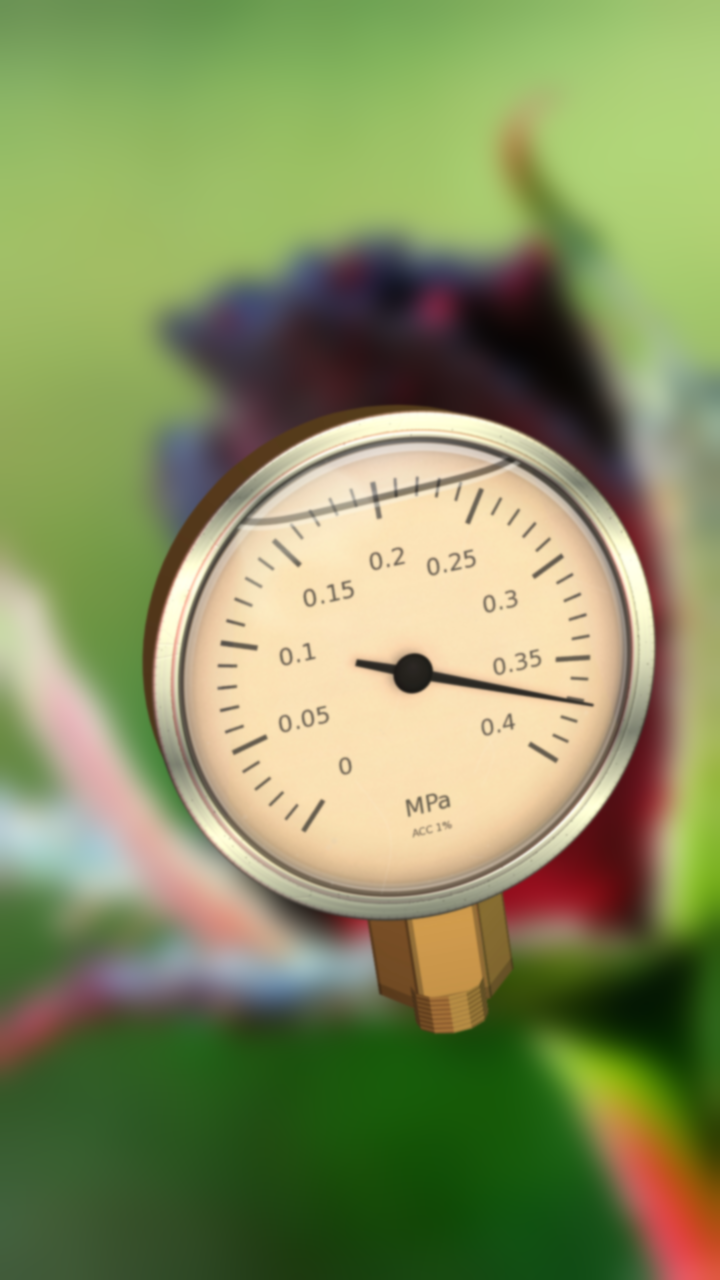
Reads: 0.37MPa
